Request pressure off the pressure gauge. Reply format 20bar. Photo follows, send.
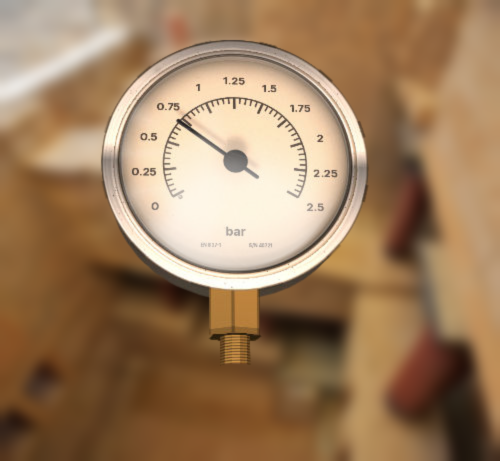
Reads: 0.7bar
